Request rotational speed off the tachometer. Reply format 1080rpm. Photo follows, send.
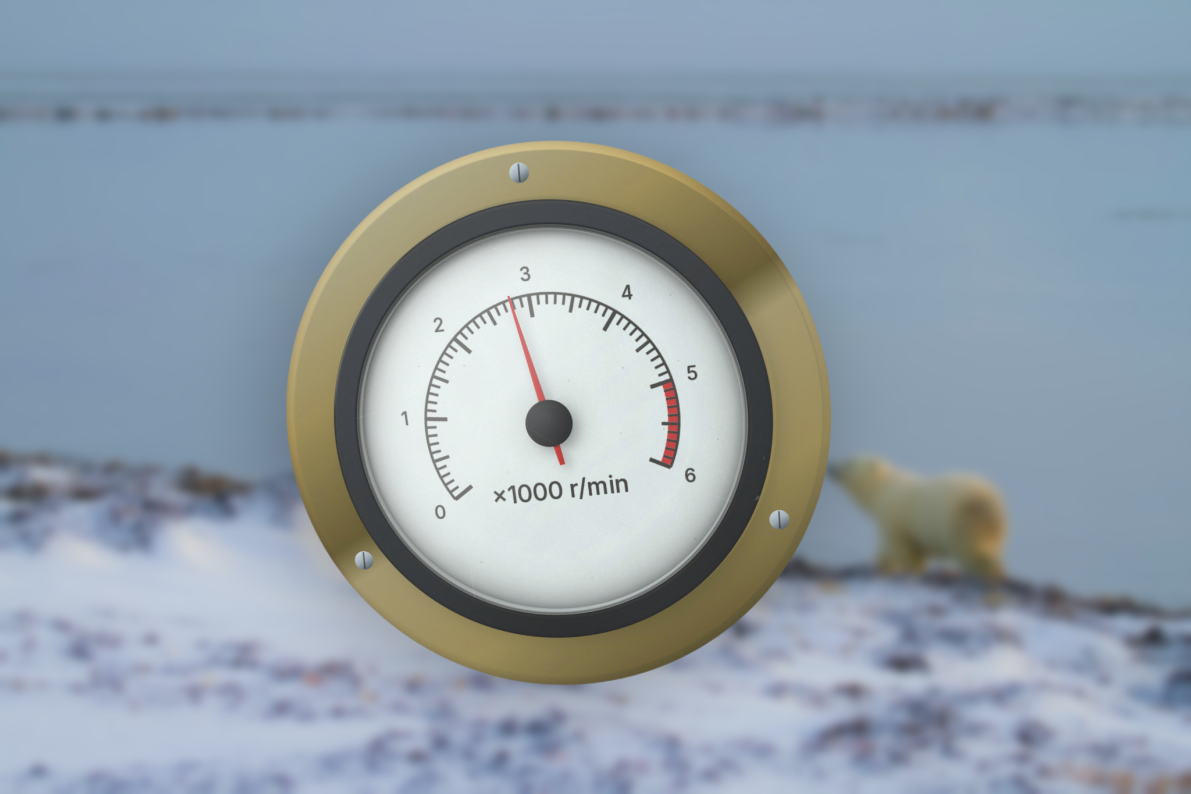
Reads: 2800rpm
